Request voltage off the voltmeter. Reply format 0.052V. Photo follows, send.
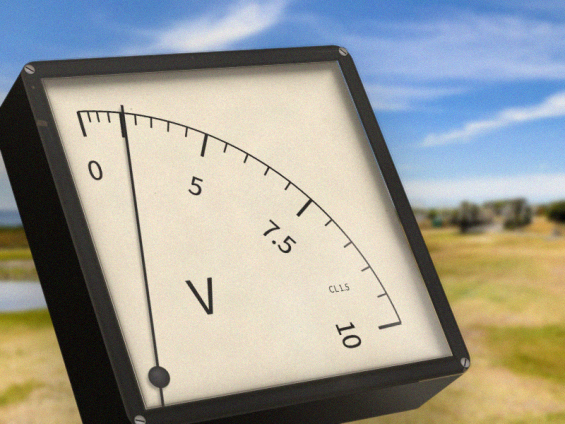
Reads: 2.5V
